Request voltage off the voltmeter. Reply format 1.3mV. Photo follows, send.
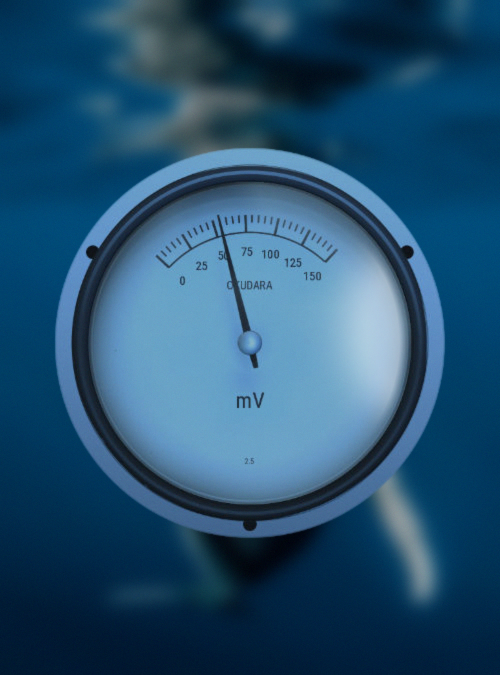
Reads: 55mV
